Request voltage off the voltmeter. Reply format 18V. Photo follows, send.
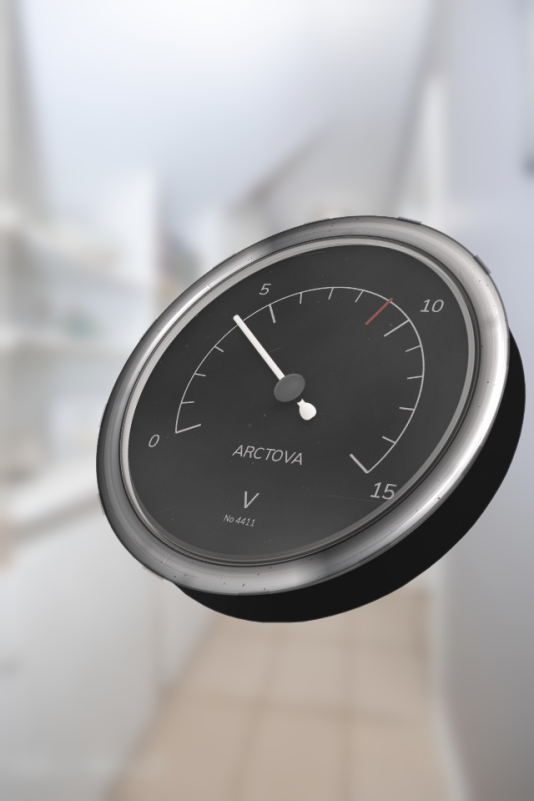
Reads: 4V
